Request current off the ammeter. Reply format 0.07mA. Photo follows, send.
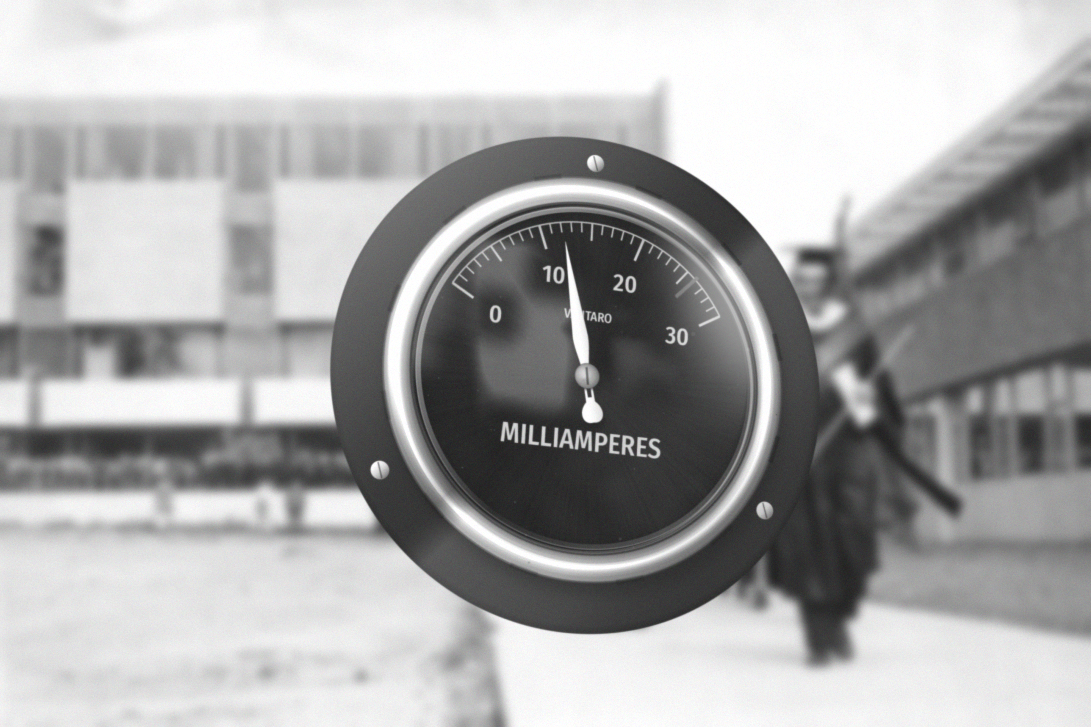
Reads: 12mA
